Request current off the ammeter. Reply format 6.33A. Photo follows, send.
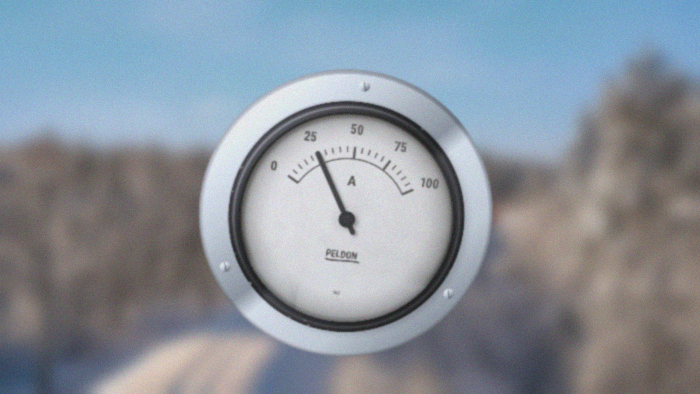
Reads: 25A
